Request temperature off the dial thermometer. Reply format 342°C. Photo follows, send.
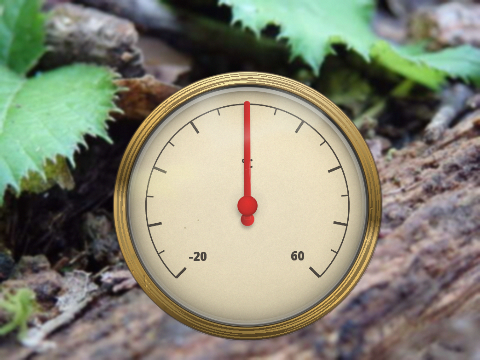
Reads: 20°C
